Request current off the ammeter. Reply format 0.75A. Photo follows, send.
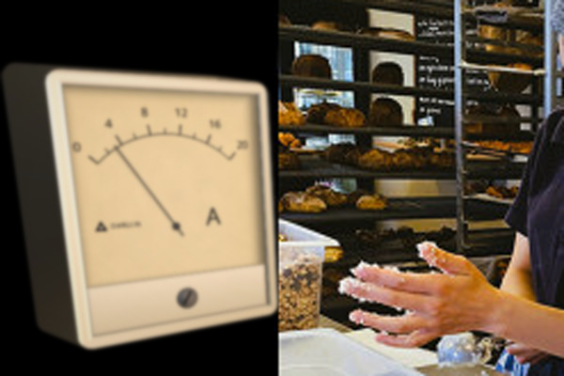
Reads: 3A
